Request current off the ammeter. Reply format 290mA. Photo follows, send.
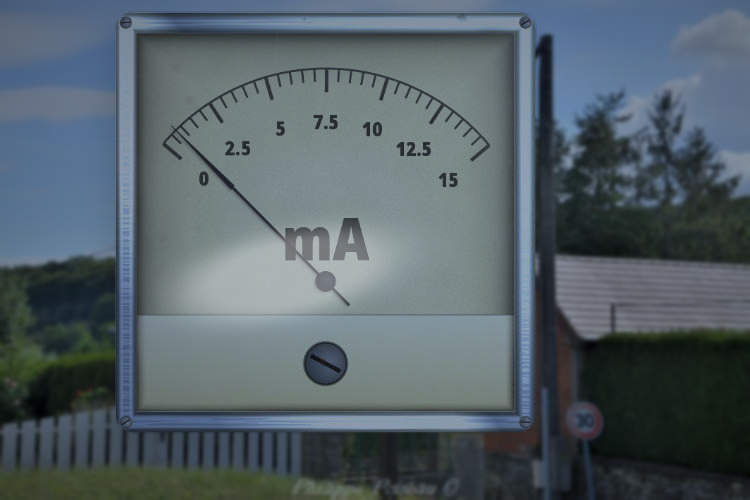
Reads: 0.75mA
